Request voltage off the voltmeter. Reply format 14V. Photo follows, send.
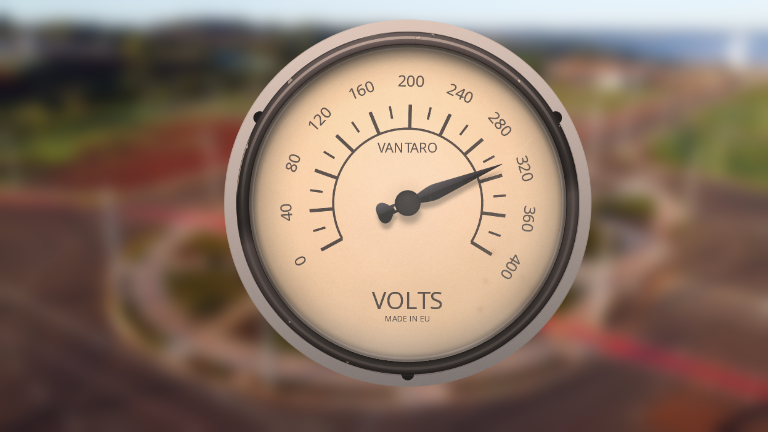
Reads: 310V
